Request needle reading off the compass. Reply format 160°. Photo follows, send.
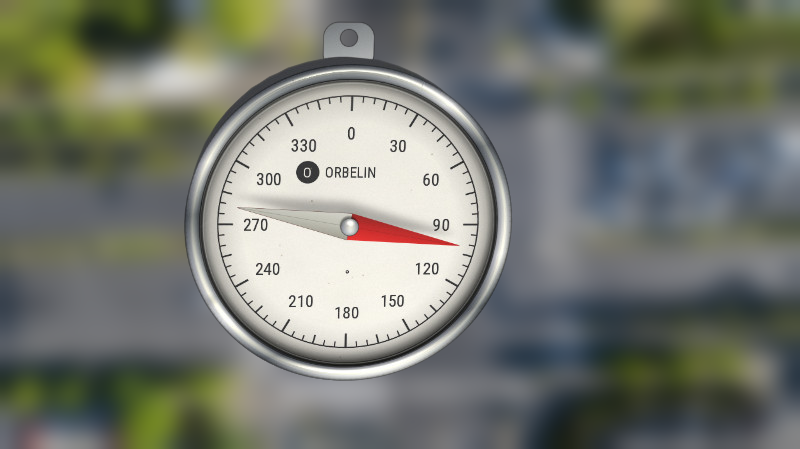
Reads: 100°
